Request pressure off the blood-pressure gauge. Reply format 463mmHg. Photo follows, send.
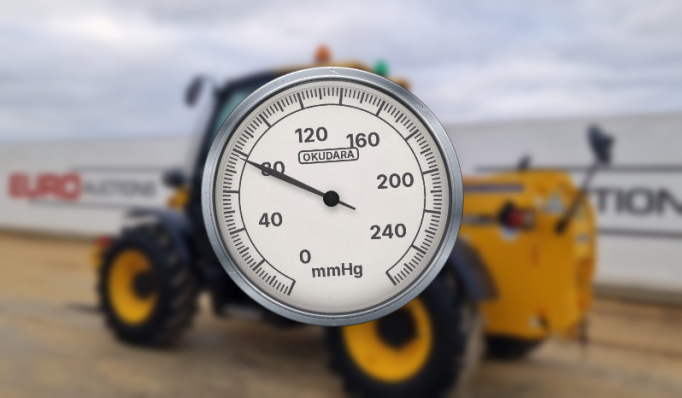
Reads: 78mmHg
